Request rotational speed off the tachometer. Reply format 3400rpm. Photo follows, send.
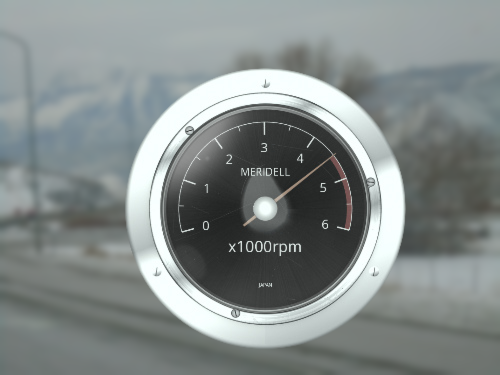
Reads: 4500rpm
